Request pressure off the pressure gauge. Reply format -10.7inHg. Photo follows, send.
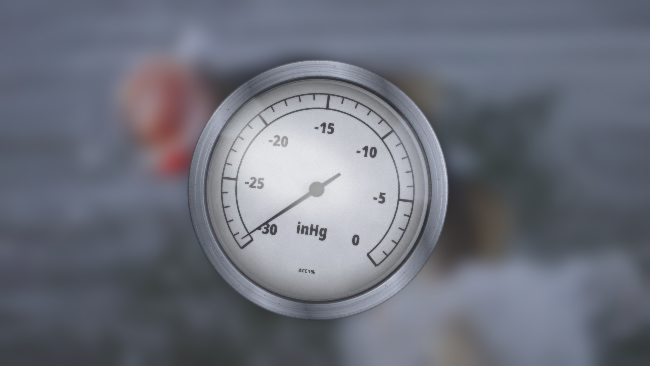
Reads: -29.5inHg
